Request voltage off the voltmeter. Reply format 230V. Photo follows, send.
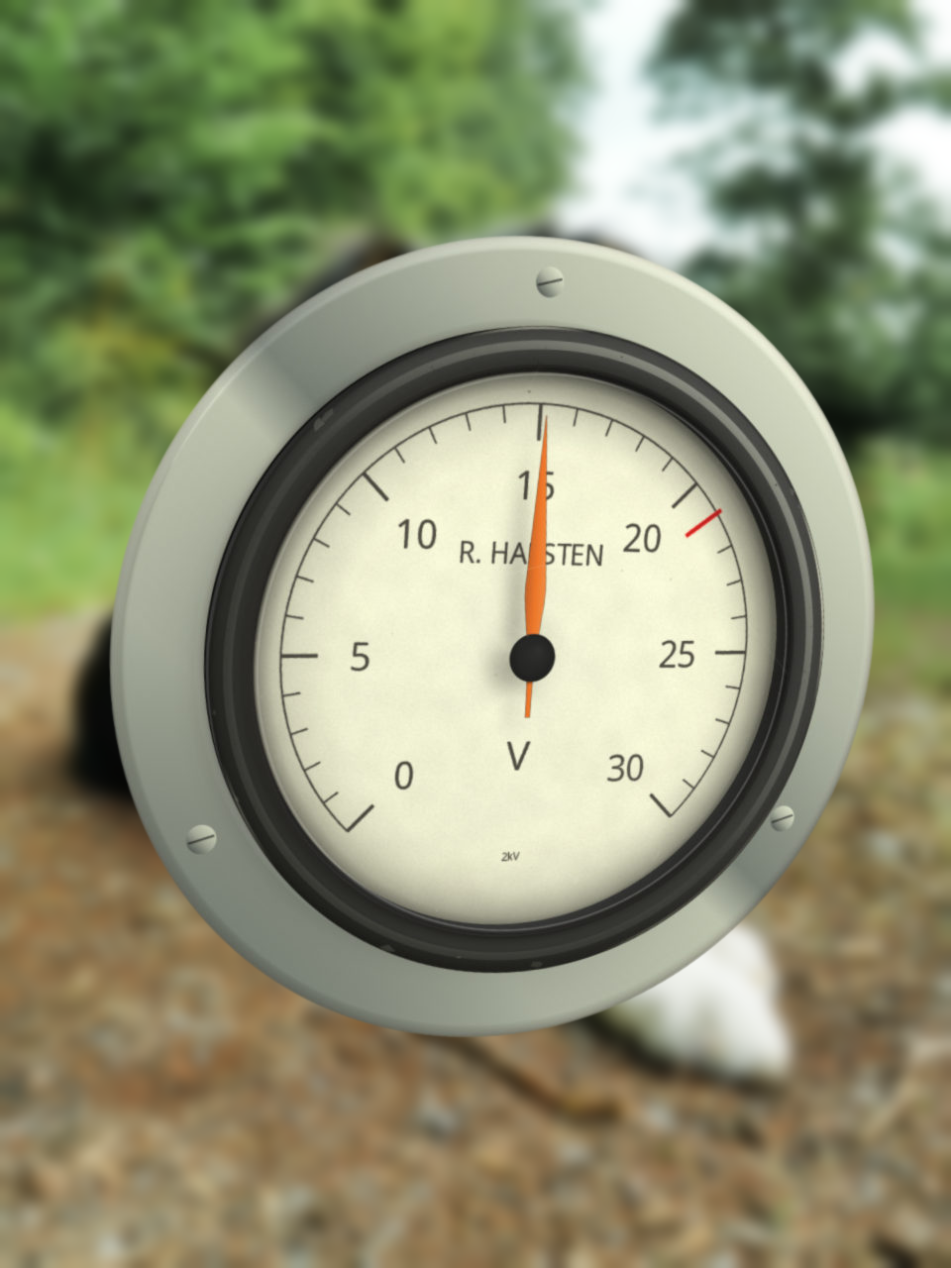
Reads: 15V
